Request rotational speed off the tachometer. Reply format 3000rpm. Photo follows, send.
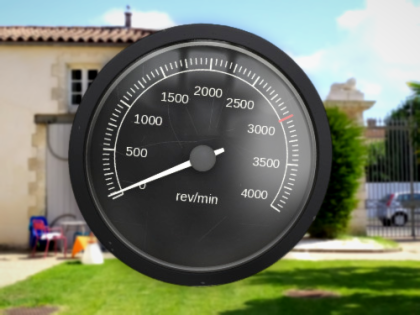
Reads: 50rpm
